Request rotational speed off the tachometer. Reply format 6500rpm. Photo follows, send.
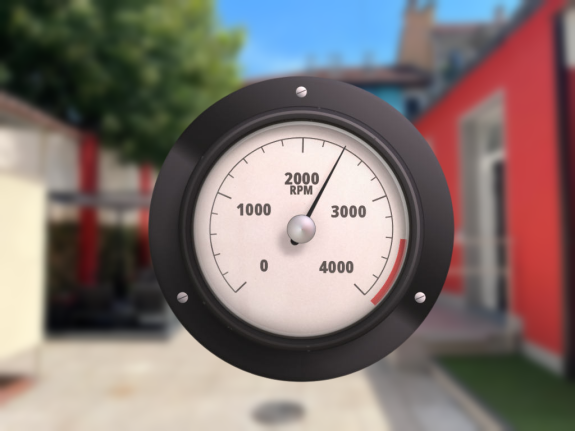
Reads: 2400rpm
